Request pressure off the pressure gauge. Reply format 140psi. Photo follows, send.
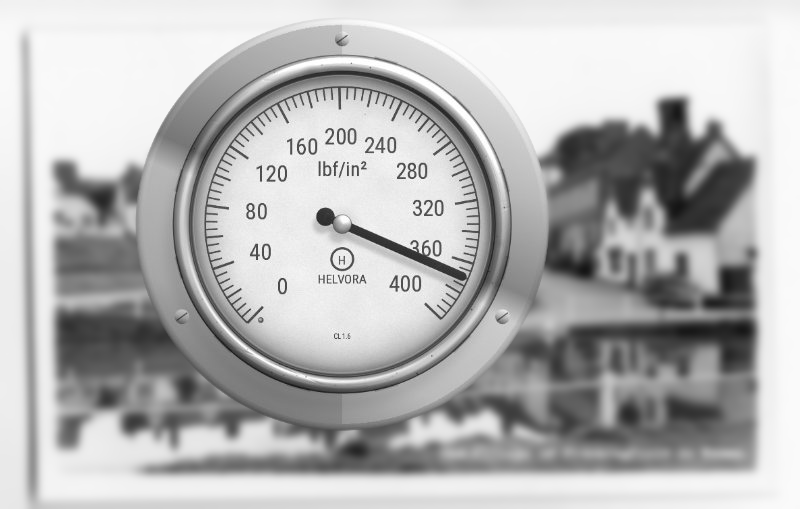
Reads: 370psi
